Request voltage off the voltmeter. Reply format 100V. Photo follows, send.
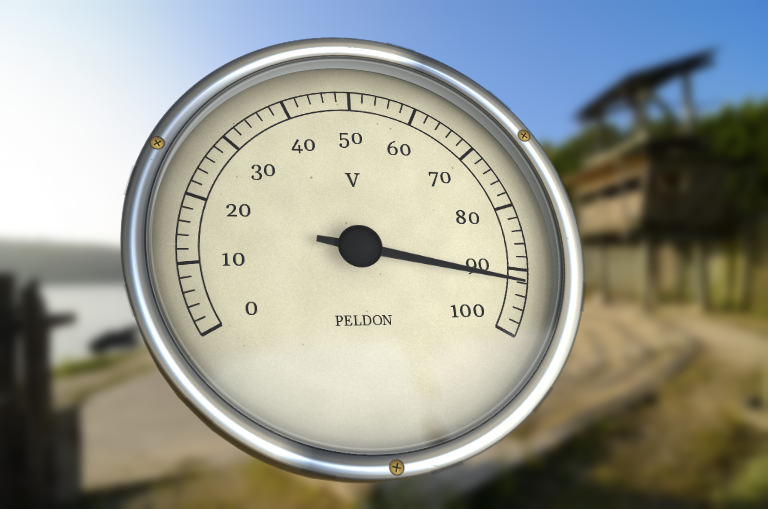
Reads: 92V
